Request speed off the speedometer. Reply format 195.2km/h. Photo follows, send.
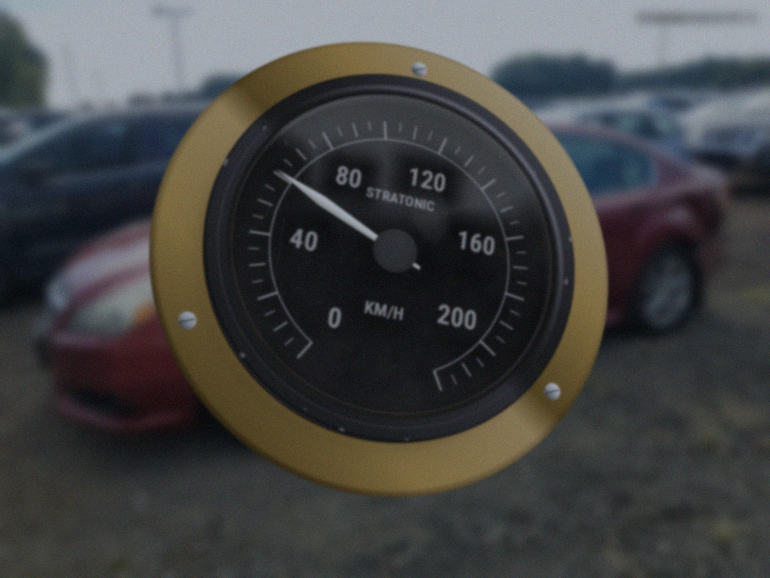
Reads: 60km/h
